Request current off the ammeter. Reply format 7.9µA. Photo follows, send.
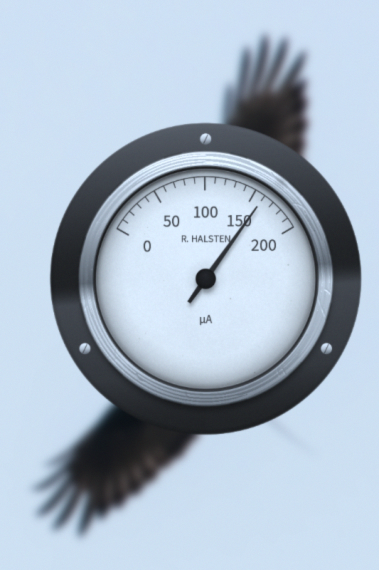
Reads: 160µA
